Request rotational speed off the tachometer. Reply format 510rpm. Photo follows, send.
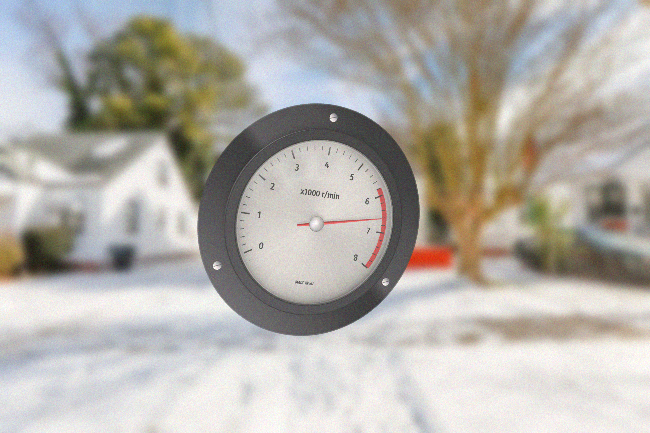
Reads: 6600rpm
